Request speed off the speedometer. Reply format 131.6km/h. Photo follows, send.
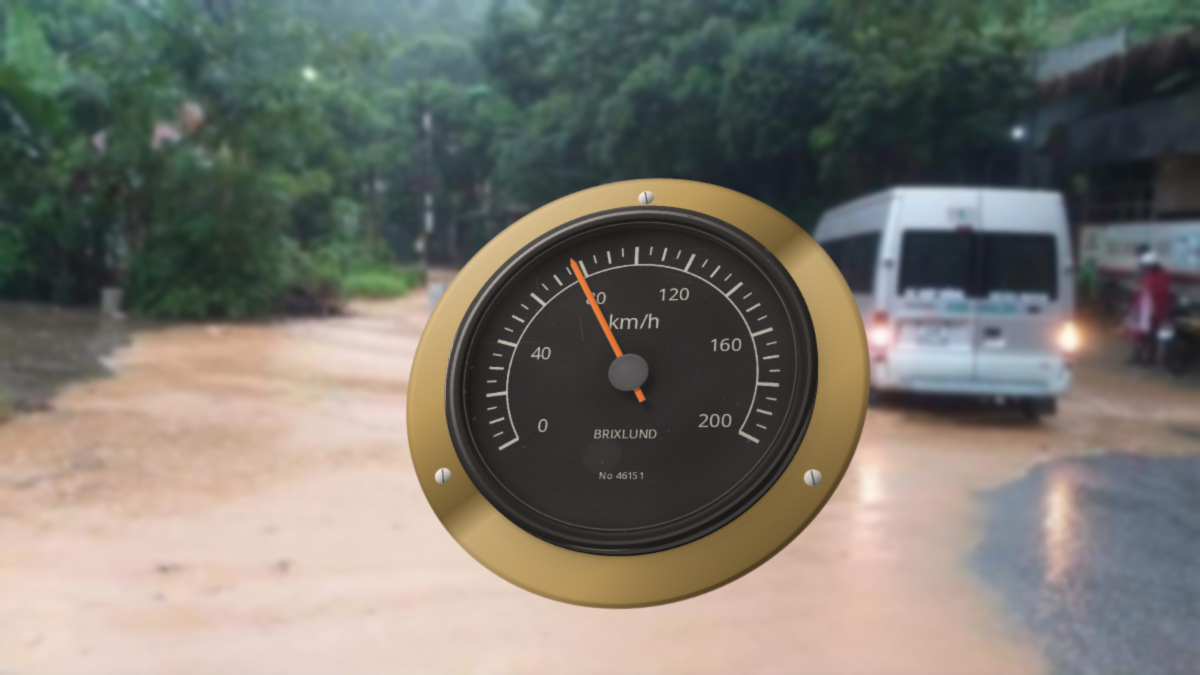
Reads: 77.5km/h
